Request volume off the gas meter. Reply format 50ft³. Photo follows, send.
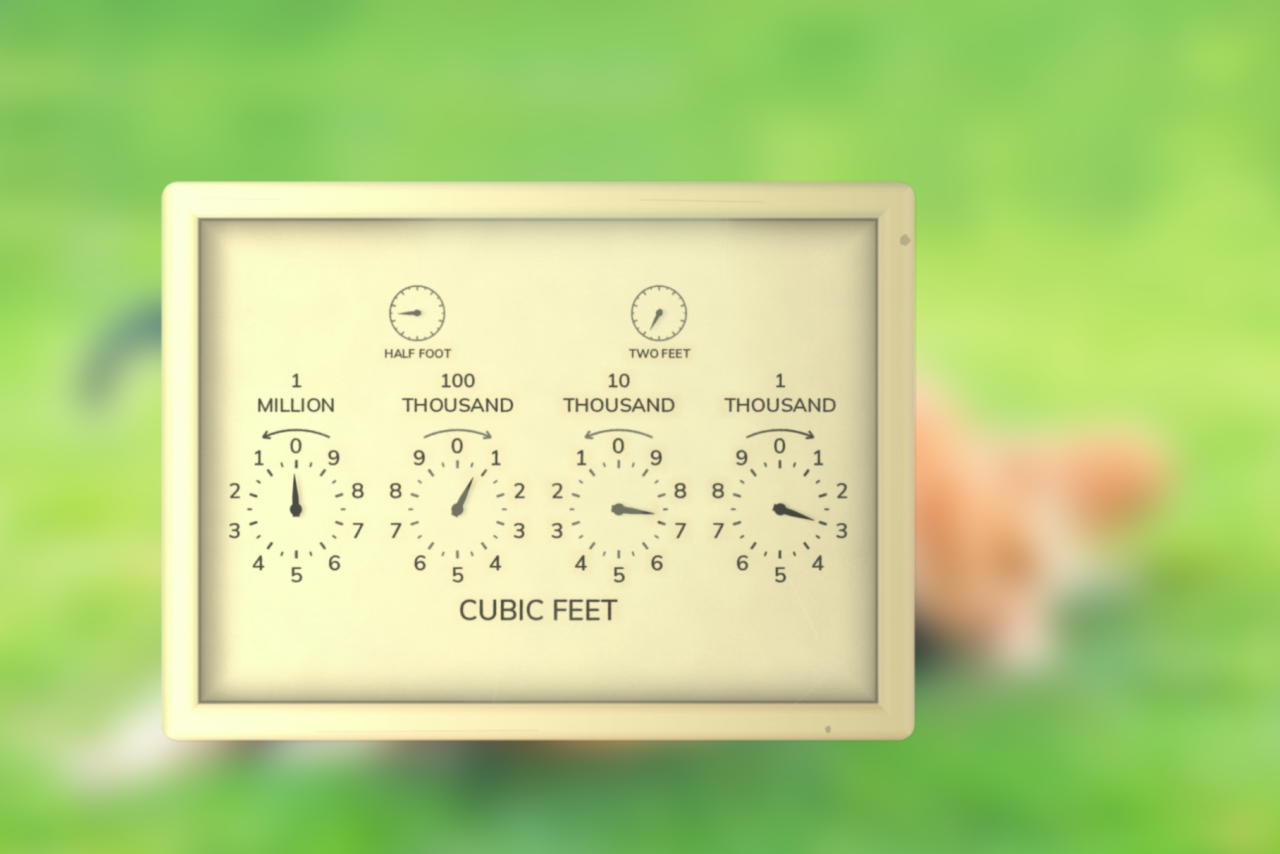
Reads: 7300ft³
